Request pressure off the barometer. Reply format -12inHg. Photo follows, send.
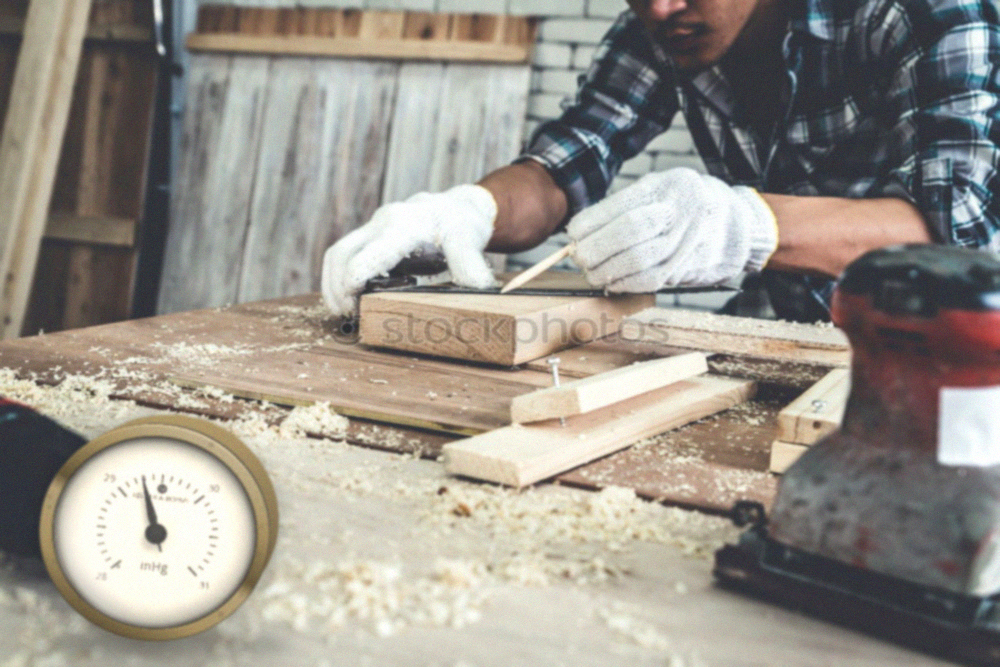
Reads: 29.3inHg
